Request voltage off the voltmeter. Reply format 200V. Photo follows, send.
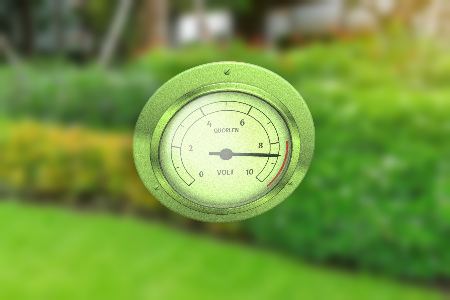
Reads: 8.5V
